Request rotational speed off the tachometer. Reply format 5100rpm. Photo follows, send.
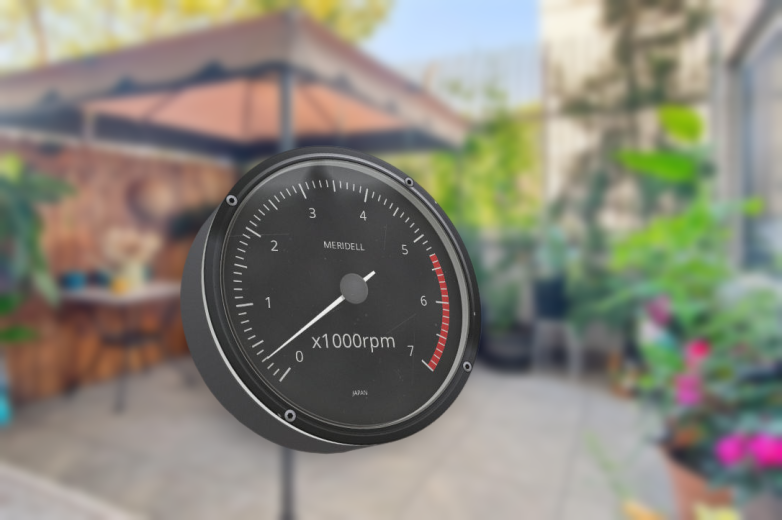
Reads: 300rpm
